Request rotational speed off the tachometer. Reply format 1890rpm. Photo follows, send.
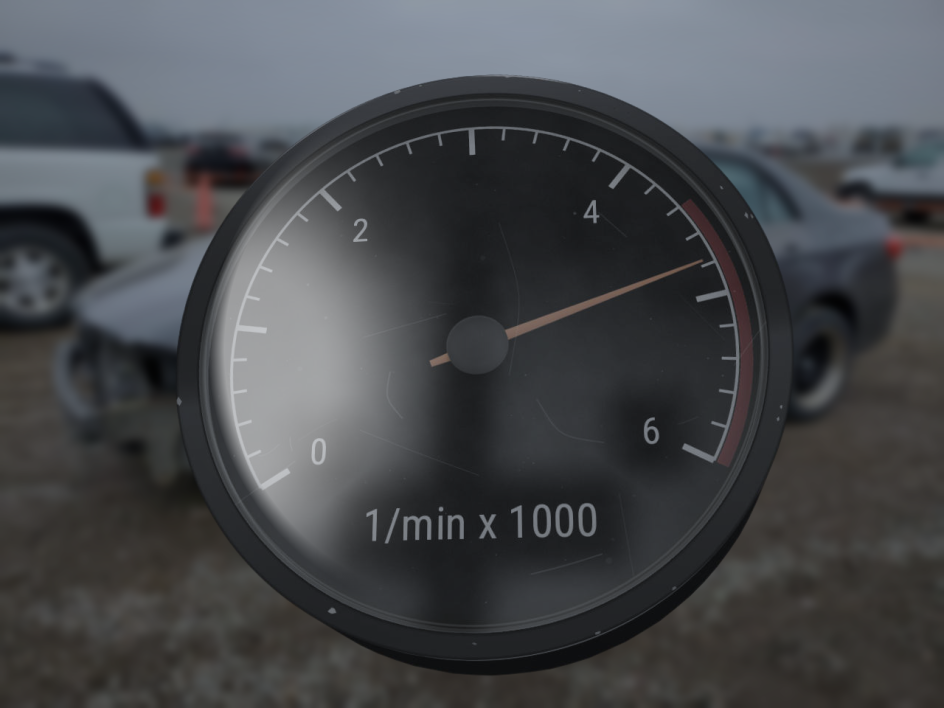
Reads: 4800rpm
